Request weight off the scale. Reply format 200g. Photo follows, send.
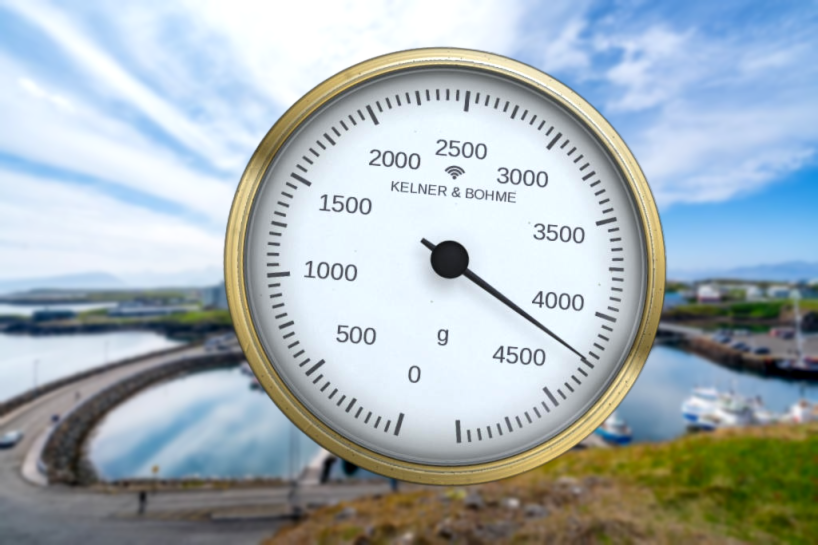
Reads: 4250g
